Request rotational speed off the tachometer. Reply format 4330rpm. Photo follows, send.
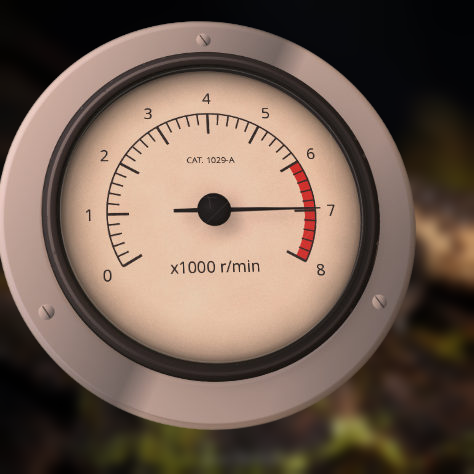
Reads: 7000rpm
